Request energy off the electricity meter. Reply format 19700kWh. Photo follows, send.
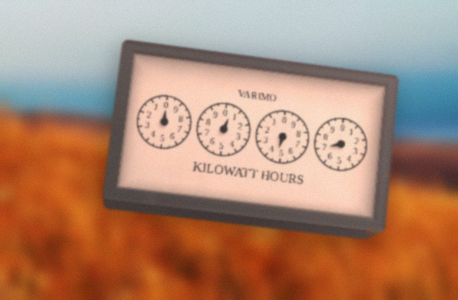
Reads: 47kWh
